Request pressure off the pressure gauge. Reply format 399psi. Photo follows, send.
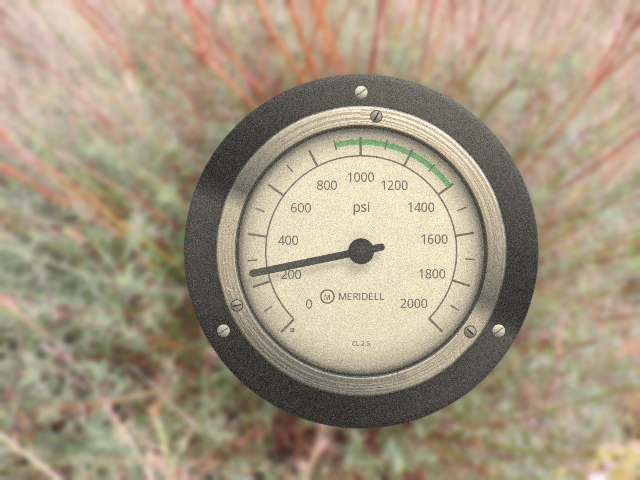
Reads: 250psi
